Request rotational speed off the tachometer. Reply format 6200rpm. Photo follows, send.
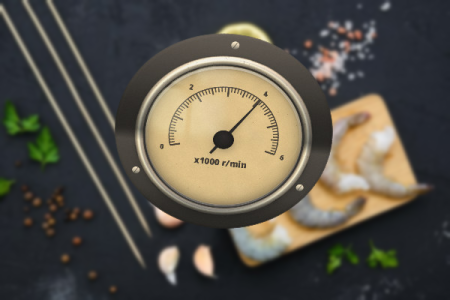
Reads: 4000rpm
